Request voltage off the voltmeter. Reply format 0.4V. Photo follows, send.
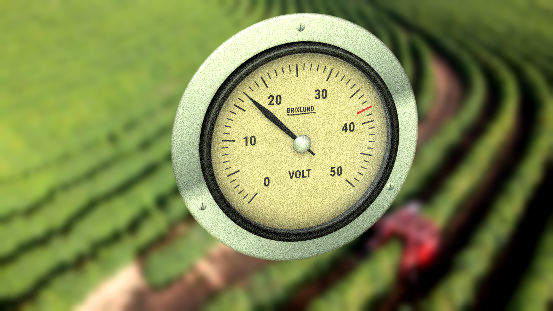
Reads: 17V
